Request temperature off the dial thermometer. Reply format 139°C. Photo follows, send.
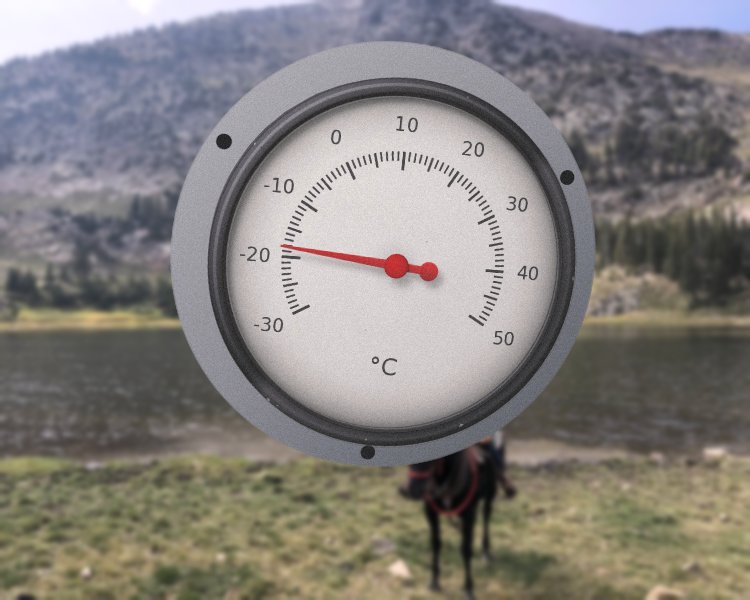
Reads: -18°C
